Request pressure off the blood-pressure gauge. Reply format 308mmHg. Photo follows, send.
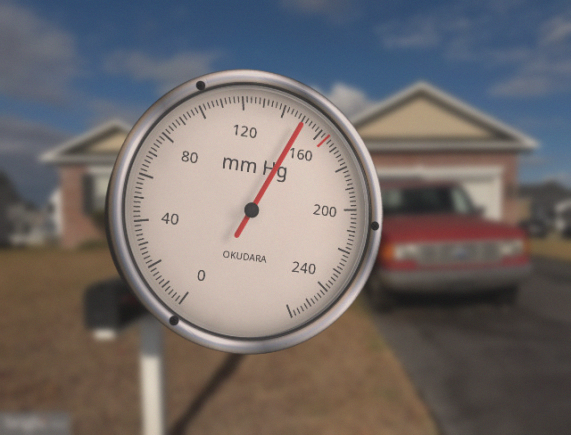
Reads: 150mmHg
